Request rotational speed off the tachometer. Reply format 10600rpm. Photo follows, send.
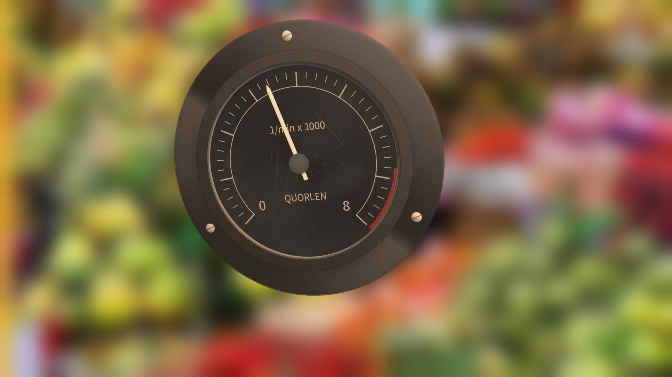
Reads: 3400rpm
